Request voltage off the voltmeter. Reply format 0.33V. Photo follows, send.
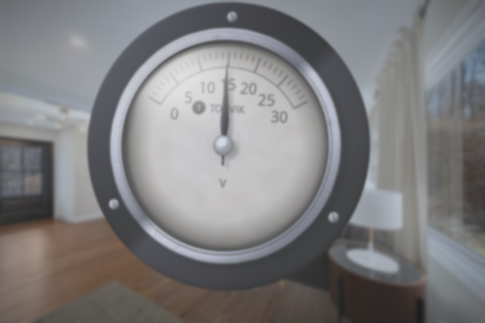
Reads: 15V
